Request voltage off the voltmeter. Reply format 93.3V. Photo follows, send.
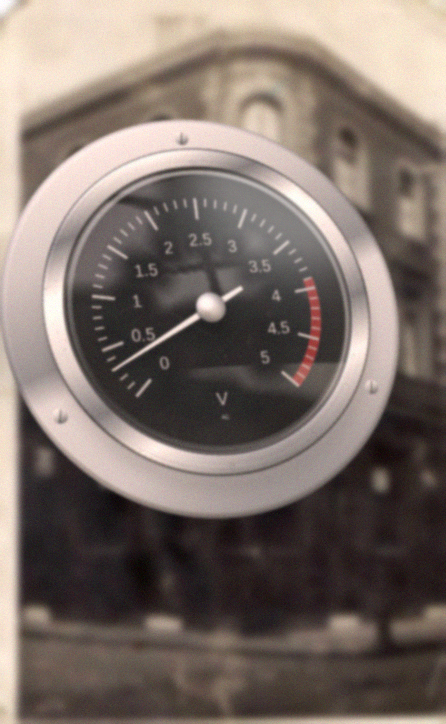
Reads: 0.3V
